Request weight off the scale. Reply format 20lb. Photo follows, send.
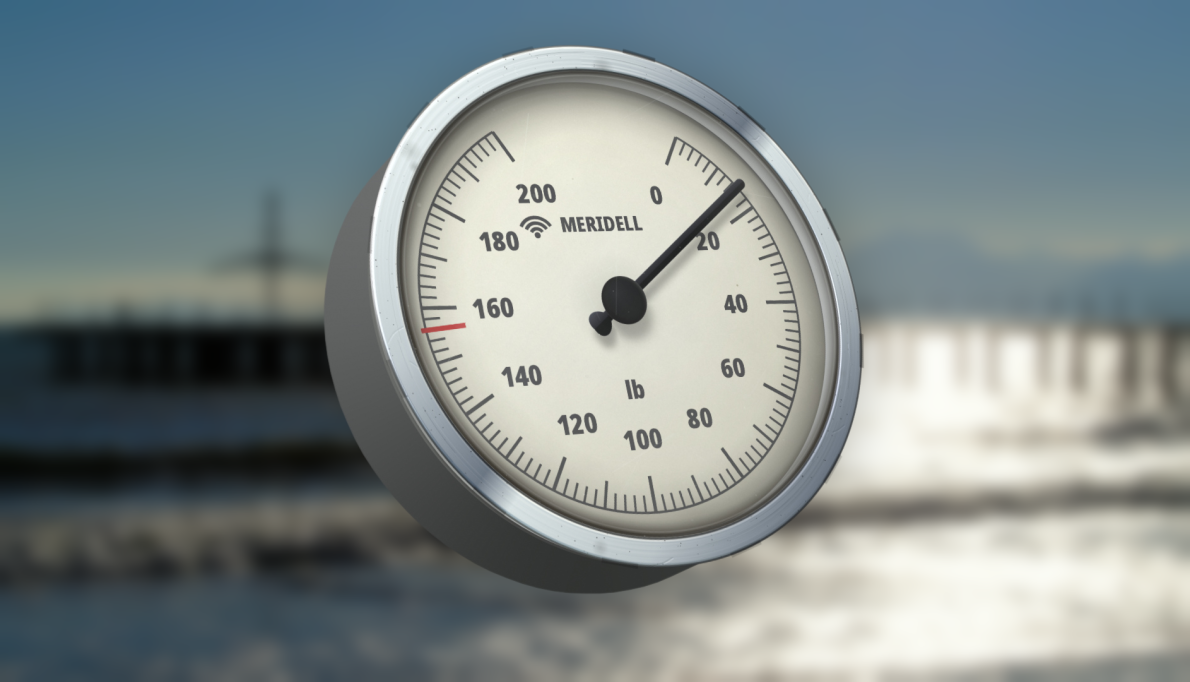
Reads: 15lb
